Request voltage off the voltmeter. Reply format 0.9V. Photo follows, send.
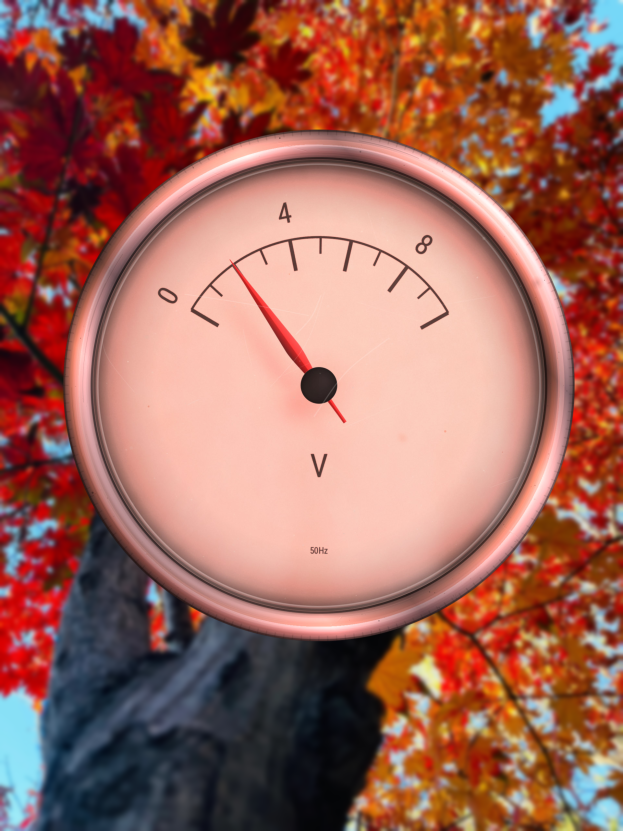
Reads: 2V
